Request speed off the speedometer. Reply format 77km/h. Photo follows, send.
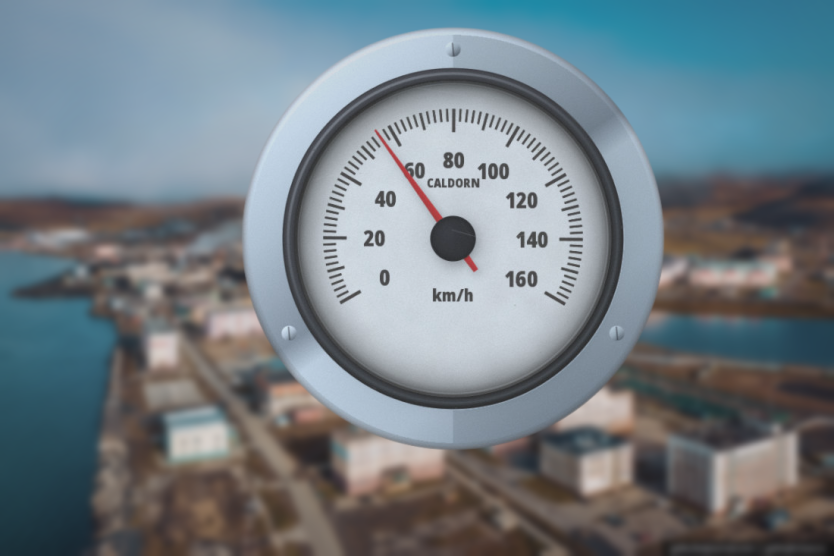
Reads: 56km/h
